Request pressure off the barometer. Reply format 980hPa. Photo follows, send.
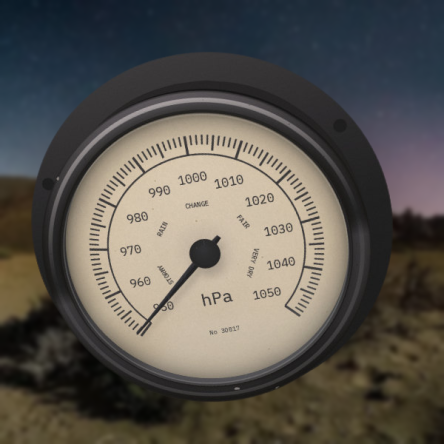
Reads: 951hPa
